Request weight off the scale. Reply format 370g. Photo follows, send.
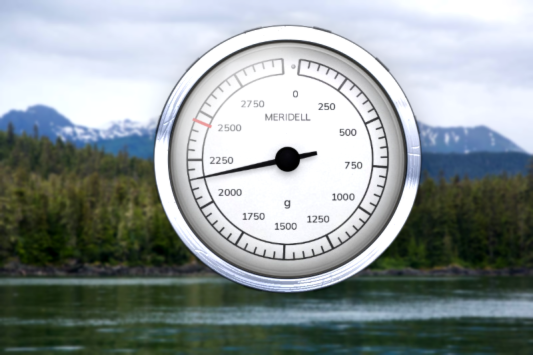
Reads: 2150g
